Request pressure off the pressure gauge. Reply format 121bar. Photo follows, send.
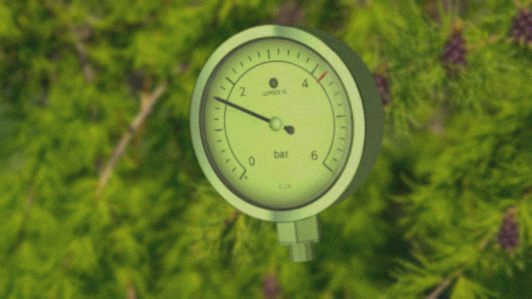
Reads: 1.6bar
